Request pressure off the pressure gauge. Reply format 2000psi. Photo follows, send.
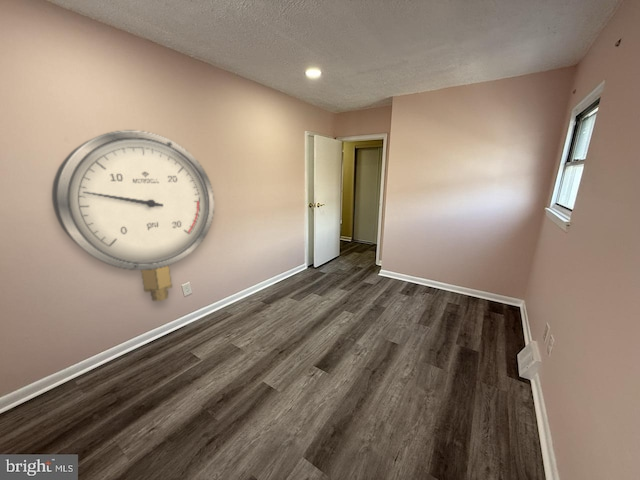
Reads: 6.5psi
